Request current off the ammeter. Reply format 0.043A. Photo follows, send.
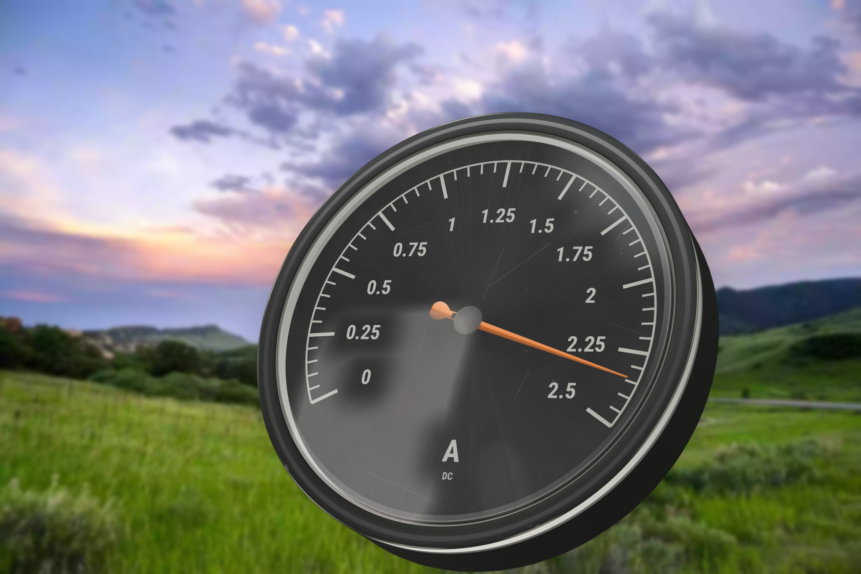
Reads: 2.35A
